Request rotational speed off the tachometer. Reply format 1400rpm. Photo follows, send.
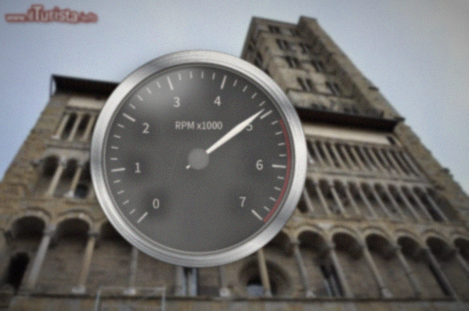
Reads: 4900rpm
